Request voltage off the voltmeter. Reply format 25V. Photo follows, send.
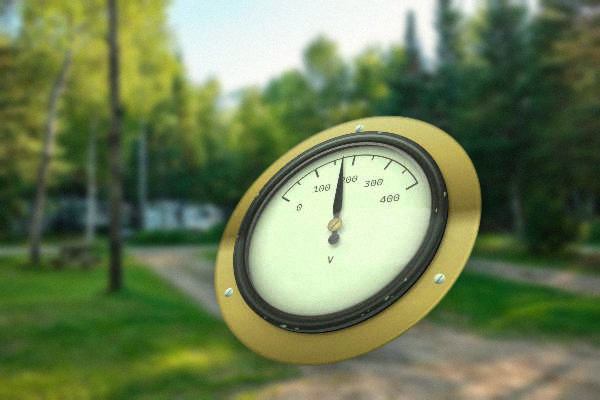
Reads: 175V
